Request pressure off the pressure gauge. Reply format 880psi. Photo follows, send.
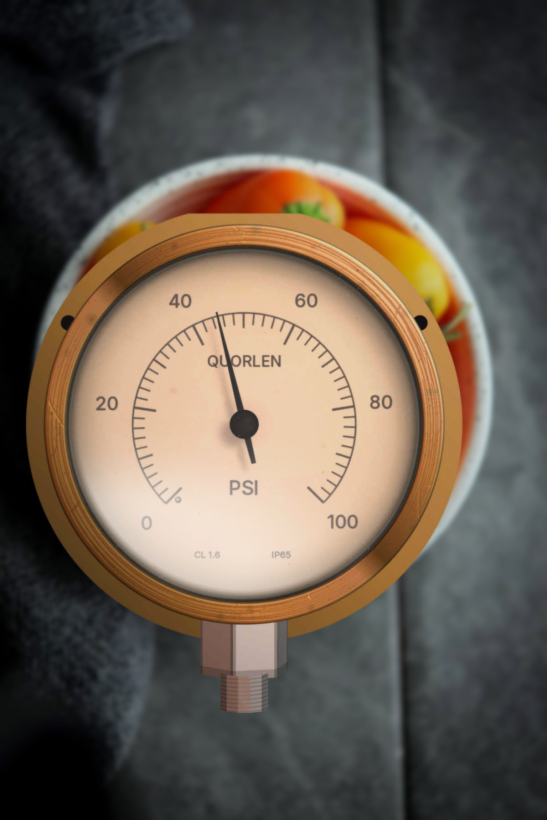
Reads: 45psi
